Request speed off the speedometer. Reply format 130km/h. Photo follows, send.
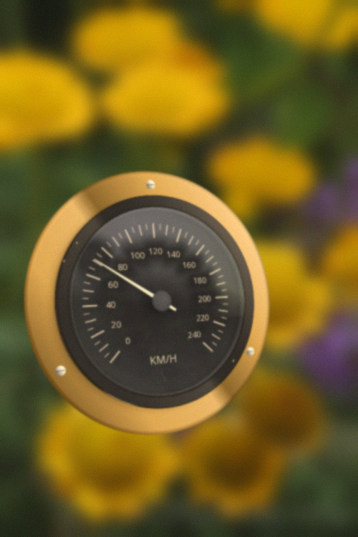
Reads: 70km/h
